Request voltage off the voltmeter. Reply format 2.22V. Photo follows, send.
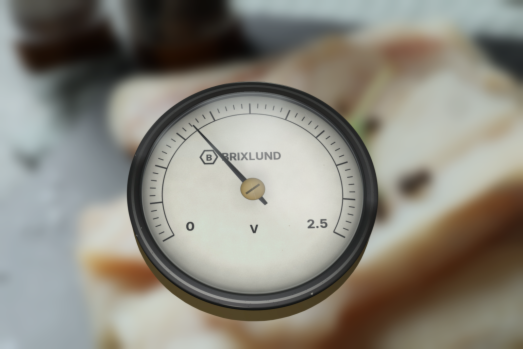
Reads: 0.85V
